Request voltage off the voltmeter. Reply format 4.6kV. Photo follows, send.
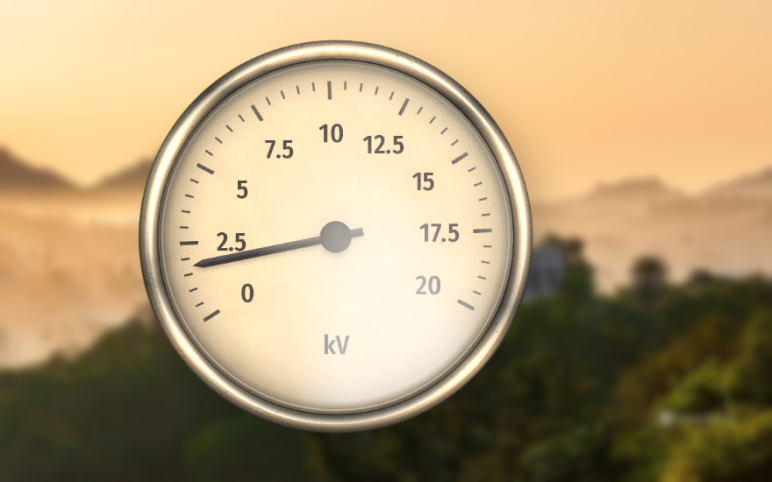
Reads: 1.75kV
